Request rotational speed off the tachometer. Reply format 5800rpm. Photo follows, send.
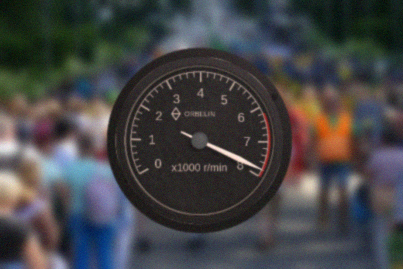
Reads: 7800rpm
